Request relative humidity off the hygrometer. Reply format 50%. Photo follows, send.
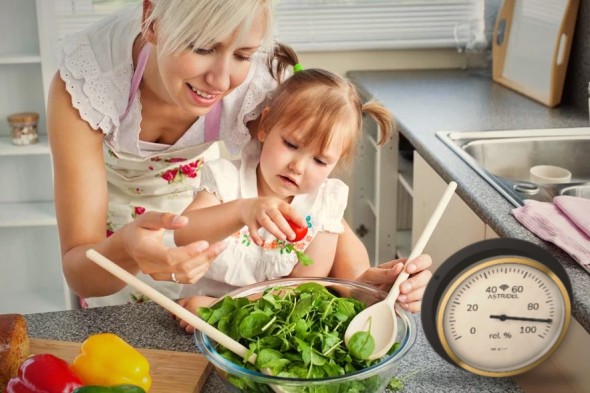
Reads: 90%
